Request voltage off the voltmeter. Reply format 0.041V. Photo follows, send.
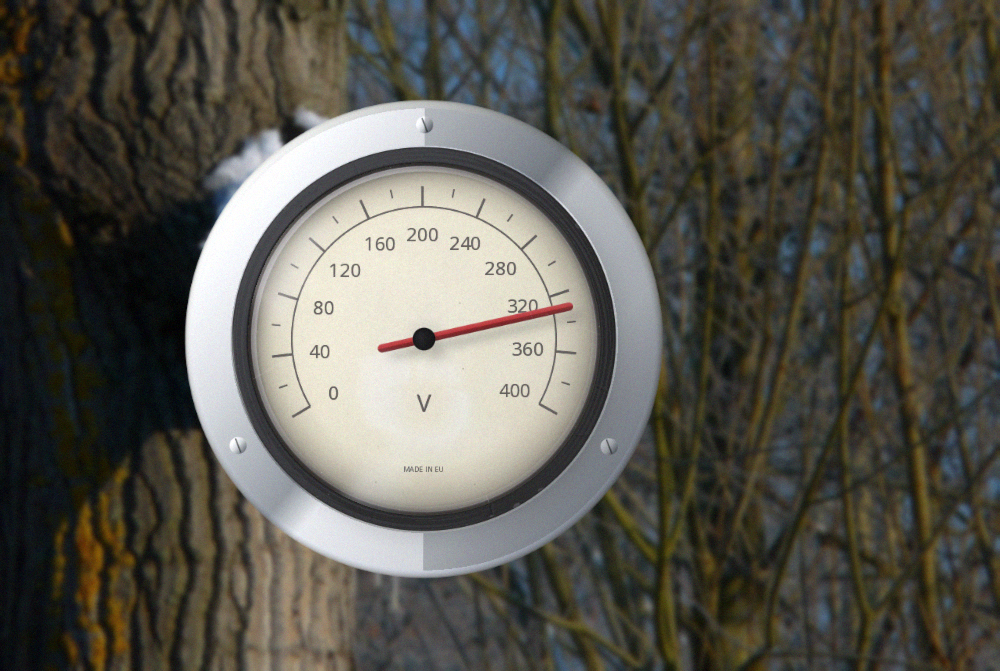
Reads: 330V
